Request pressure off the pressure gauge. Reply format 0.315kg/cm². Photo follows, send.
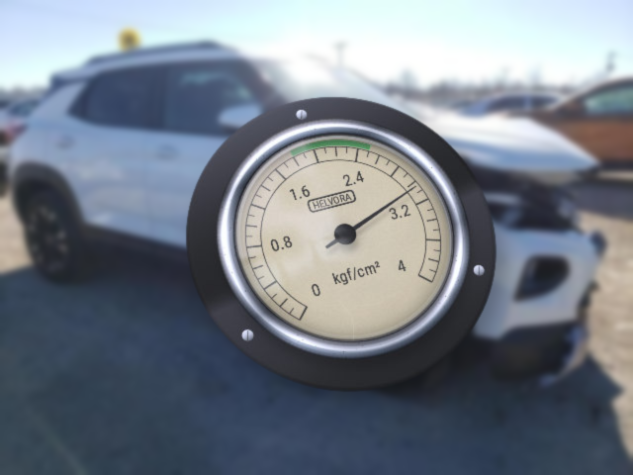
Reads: 3.05kg/cm²
